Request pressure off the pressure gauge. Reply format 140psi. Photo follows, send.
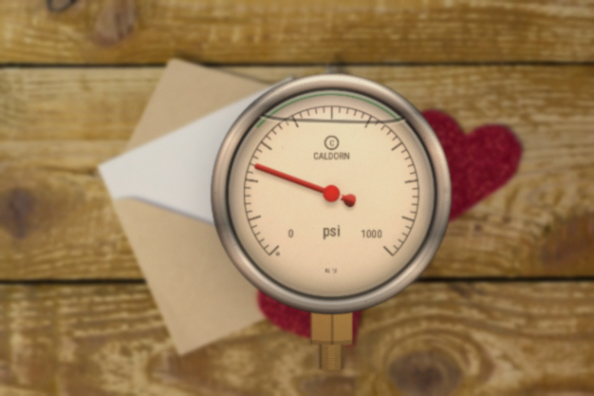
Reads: 240psi
